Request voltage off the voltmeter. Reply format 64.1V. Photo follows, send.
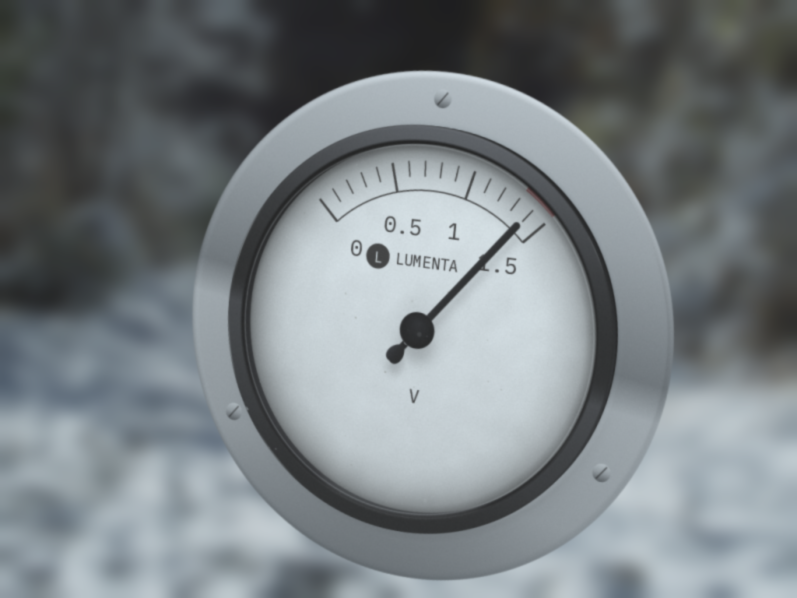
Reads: 1.4V
